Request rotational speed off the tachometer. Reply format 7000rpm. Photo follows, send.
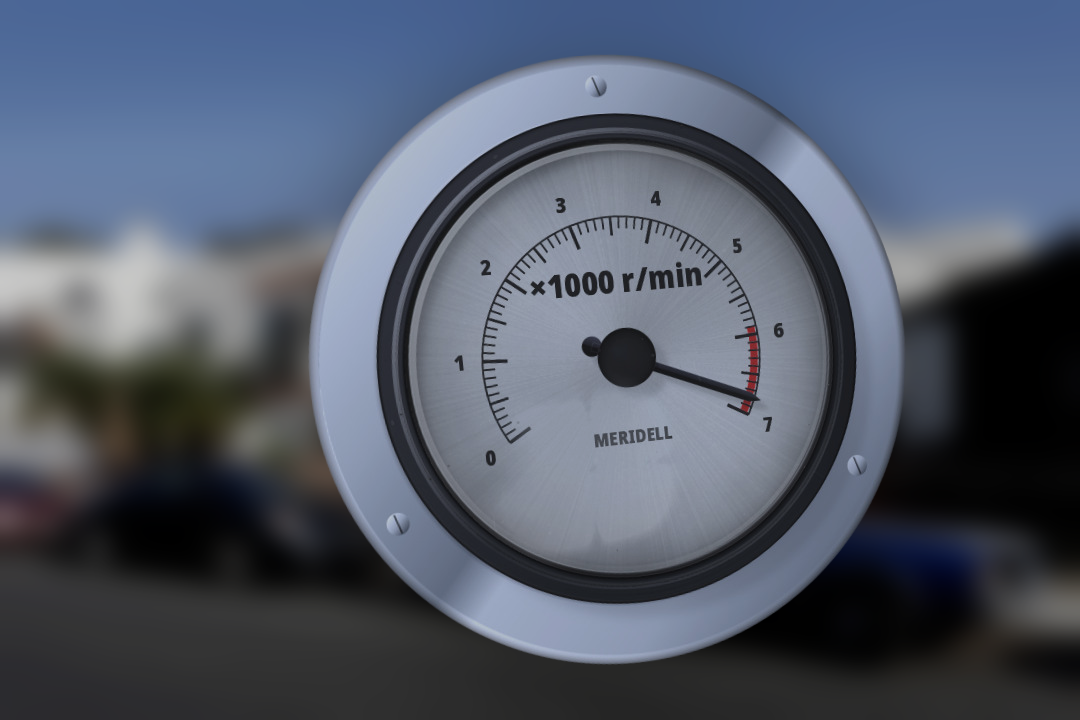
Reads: 6800rpm
